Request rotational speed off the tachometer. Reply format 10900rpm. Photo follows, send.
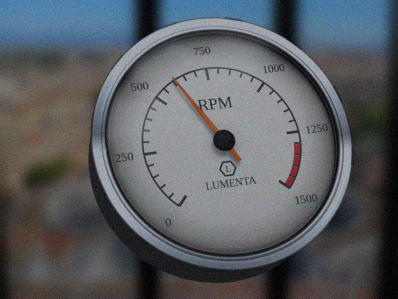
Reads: 600rpm
